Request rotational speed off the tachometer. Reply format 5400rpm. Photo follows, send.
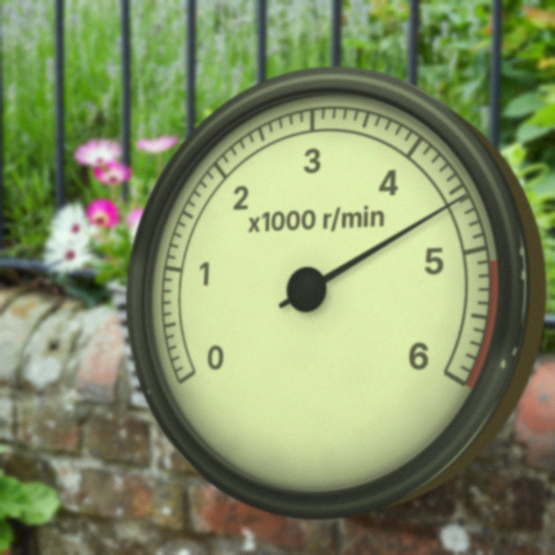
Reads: 4600rpm
